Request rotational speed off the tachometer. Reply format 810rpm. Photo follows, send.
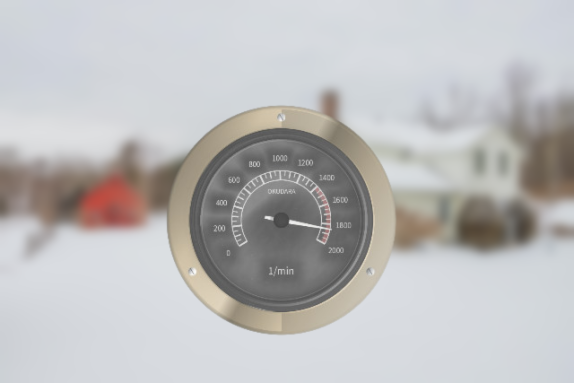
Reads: 1850rpm
